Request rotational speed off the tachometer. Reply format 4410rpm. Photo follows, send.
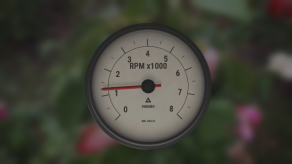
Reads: 1250rpm
